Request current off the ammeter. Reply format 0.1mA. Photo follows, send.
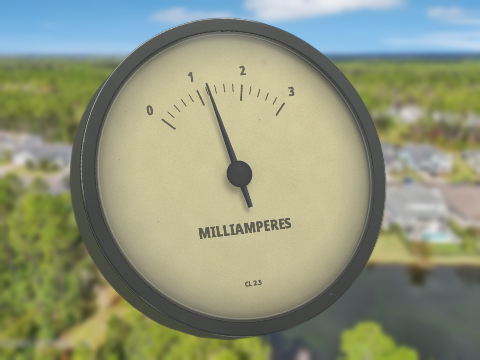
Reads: 1.2mA
